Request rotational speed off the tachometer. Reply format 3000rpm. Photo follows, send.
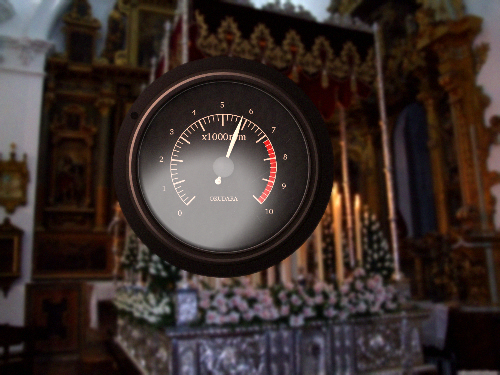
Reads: 5800rpm
